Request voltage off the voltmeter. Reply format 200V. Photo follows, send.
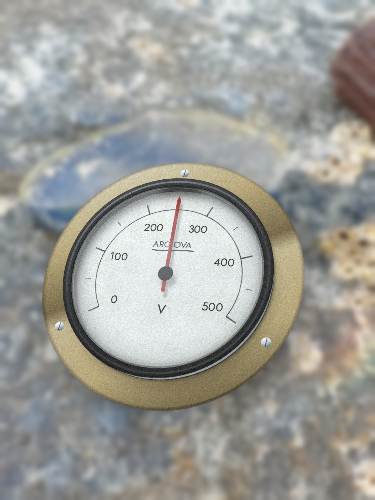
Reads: 250V
